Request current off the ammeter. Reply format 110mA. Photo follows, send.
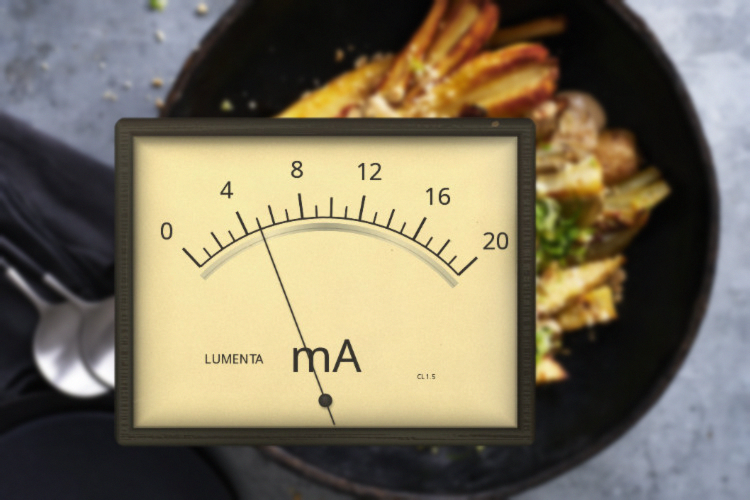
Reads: 5mA
